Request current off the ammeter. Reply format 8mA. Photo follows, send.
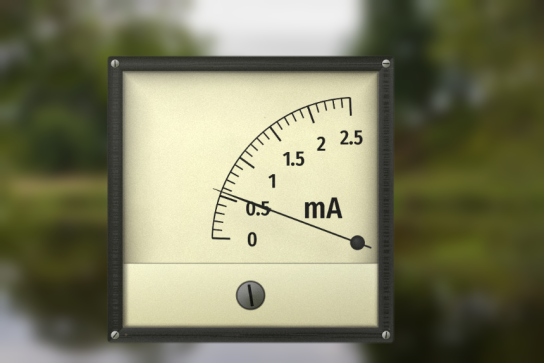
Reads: 0.55mA
